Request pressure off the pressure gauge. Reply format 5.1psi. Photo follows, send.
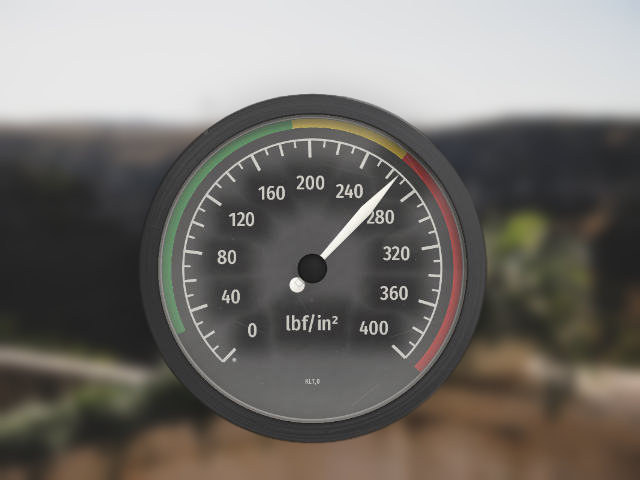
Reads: 265psi
